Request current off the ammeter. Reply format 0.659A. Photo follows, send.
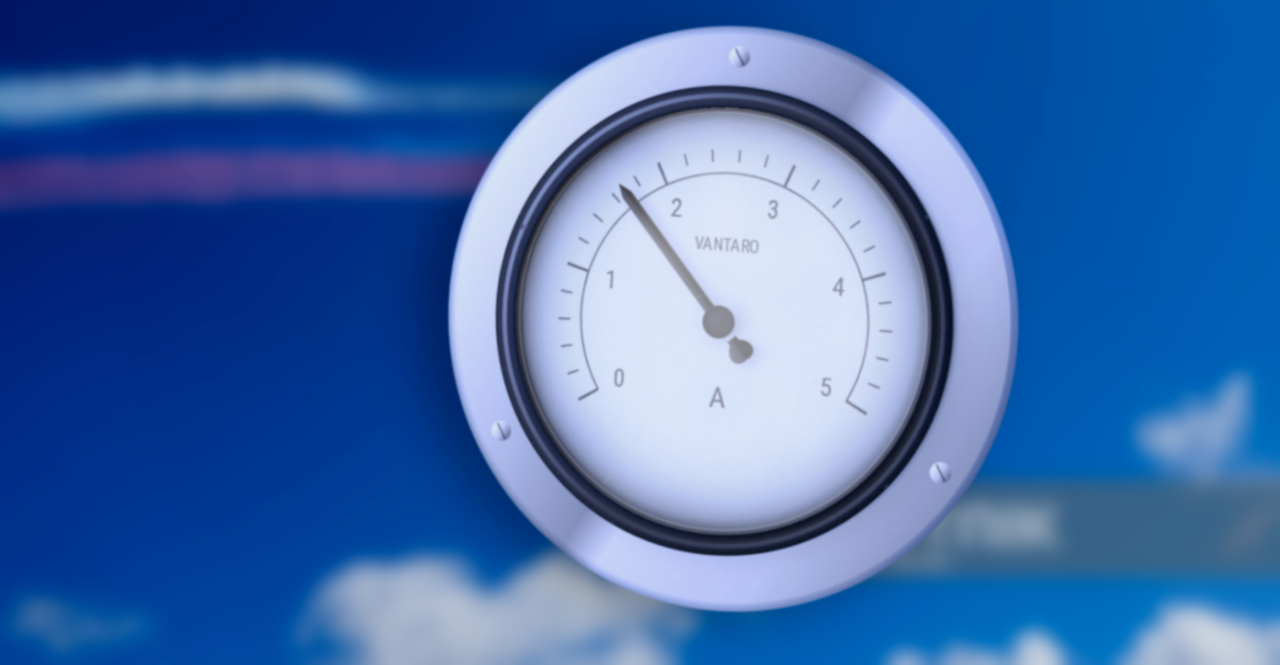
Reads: 1.7A
